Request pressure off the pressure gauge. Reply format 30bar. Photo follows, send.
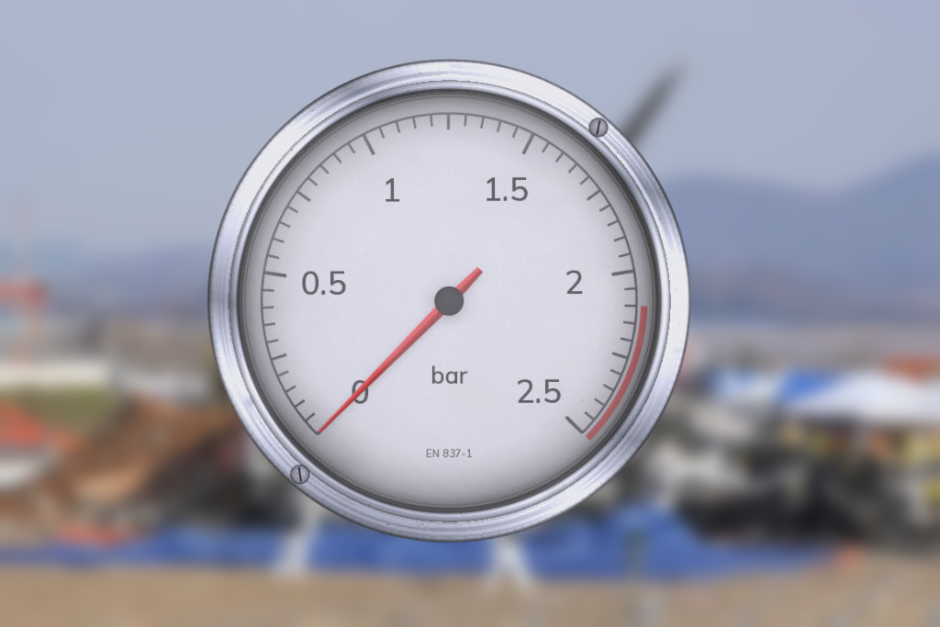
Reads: 0bar
